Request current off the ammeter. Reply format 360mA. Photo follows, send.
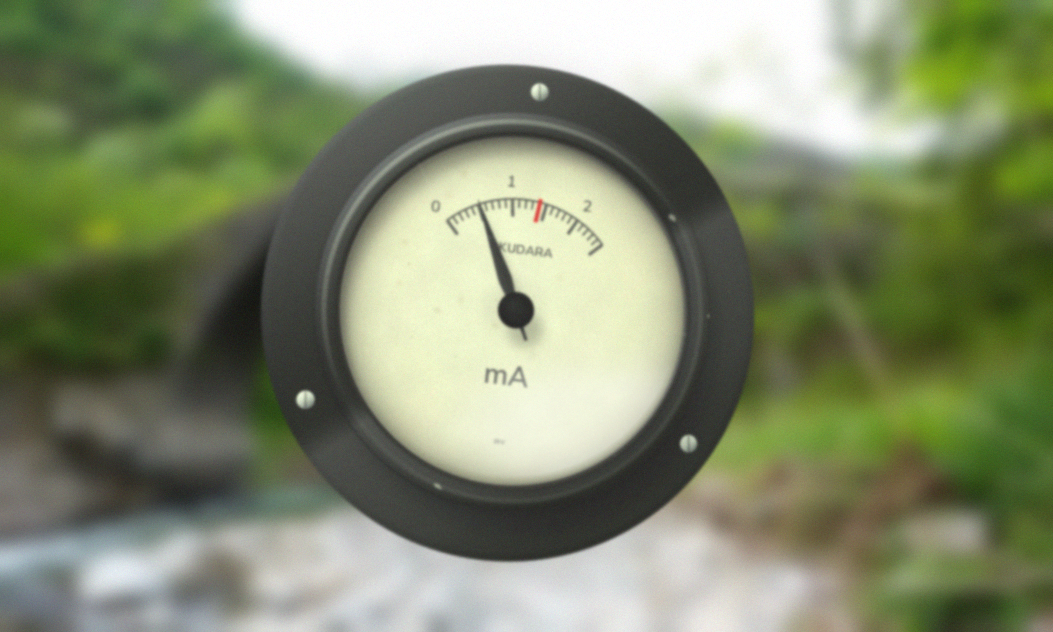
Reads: 0.5mA
